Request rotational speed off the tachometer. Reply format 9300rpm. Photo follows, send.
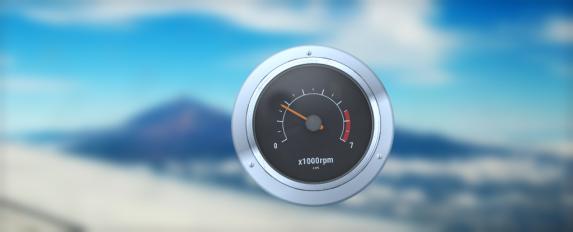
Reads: 1750rpm
